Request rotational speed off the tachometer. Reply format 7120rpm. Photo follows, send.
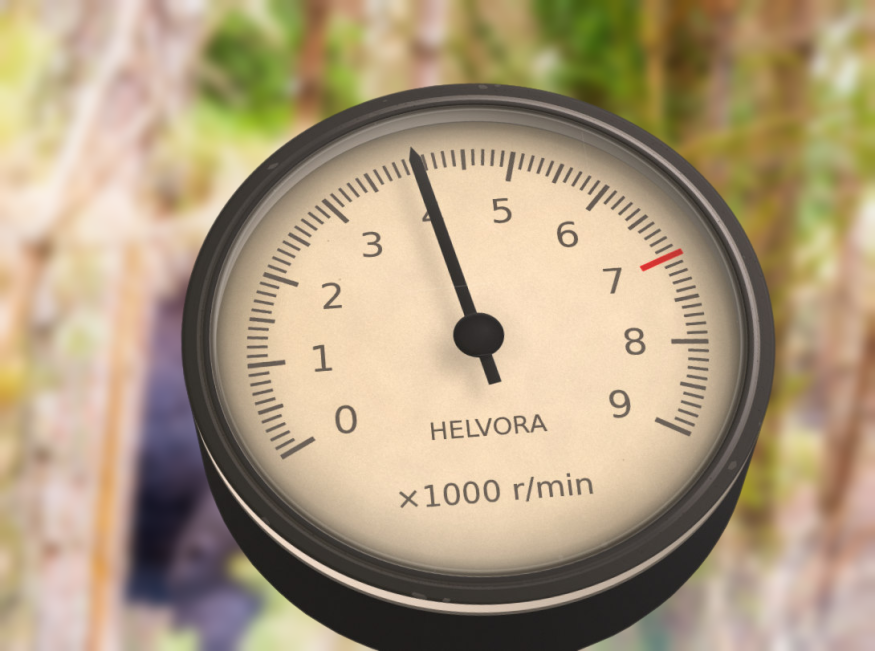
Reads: 4000rpm
